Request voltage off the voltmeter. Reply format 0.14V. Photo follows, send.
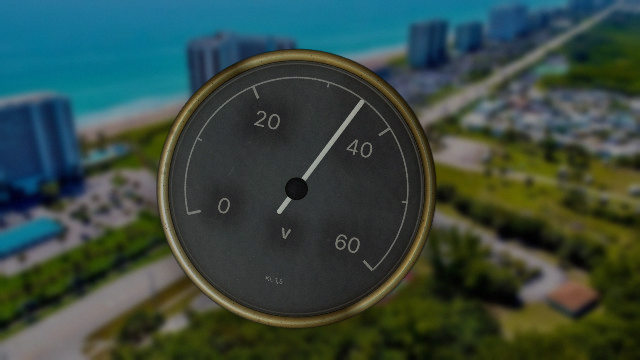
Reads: 35V
